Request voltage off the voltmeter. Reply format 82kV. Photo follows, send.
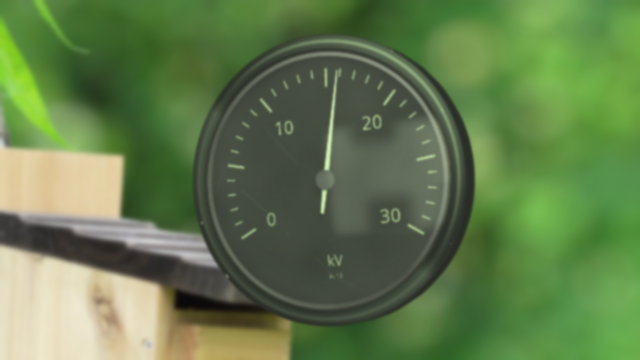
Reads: 16kV
